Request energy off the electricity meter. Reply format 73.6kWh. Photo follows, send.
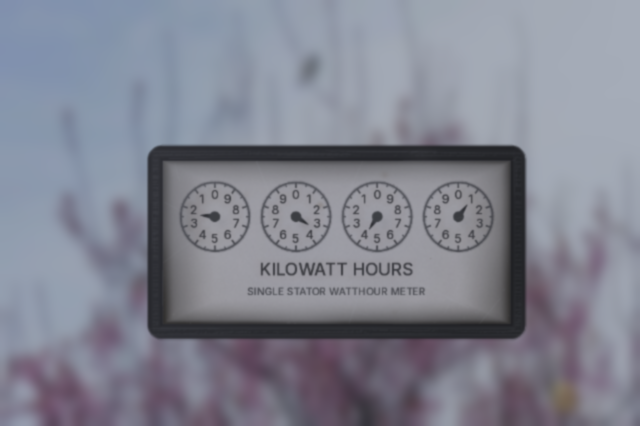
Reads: 2341kWh
